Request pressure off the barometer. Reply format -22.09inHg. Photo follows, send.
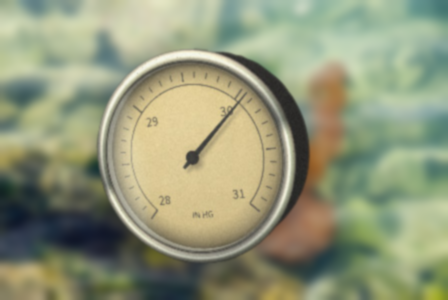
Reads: 30.05inHg
